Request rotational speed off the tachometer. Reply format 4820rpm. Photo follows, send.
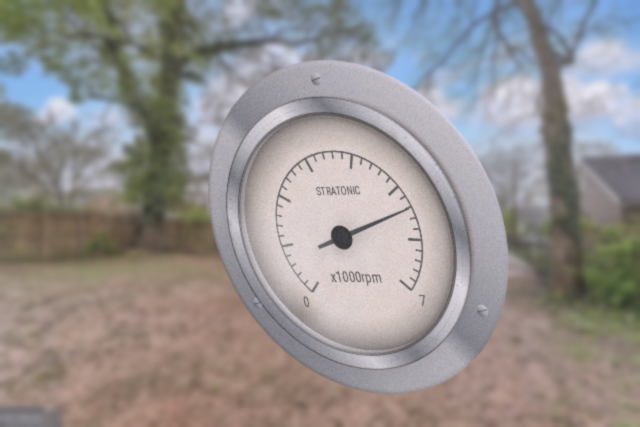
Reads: 5400rpm
